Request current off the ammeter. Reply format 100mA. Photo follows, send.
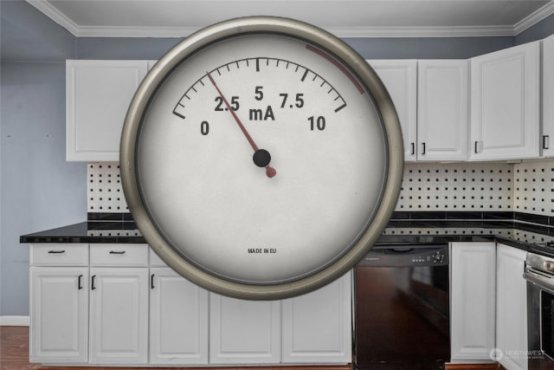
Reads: 2.5mA
